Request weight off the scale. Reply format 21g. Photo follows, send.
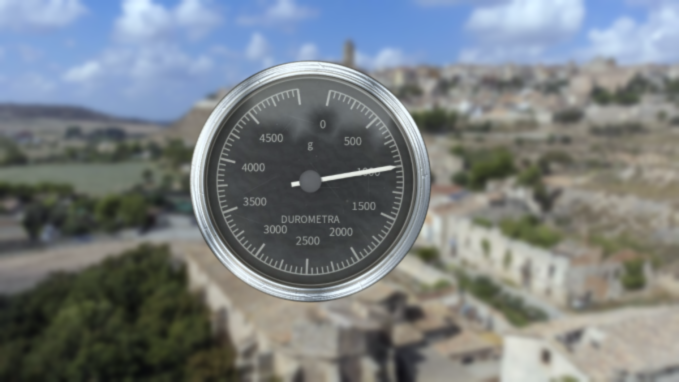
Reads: 1000g
